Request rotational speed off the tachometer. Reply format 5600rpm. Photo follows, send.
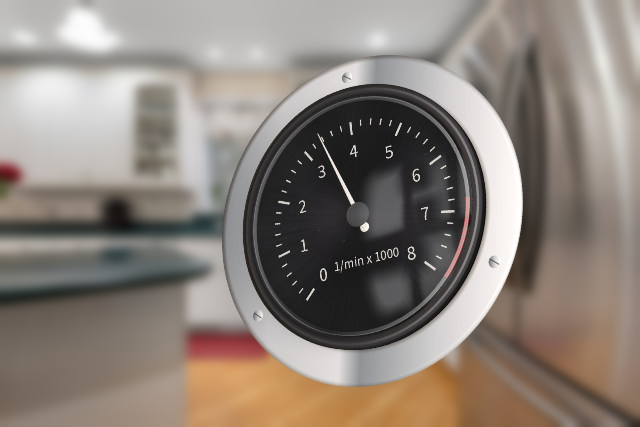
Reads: 3400rpm
